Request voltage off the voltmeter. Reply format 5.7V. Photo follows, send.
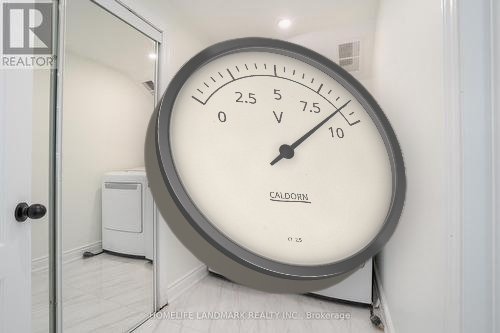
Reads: 9V
